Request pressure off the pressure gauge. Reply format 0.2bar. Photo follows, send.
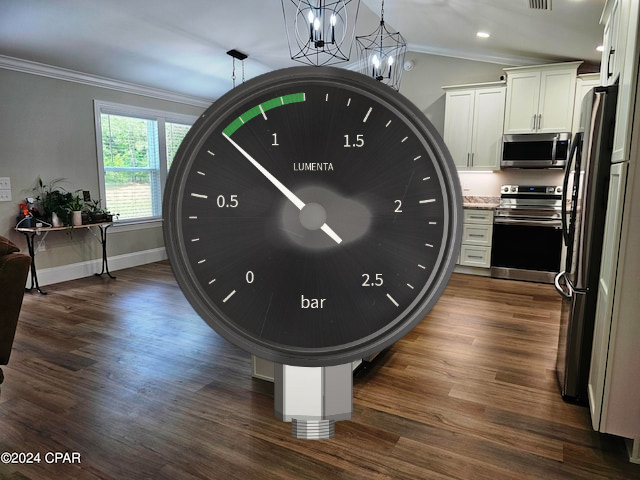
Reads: 0.8bar
